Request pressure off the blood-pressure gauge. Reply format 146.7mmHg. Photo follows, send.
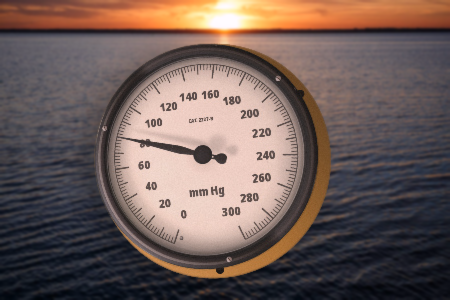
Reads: 80mmHg
